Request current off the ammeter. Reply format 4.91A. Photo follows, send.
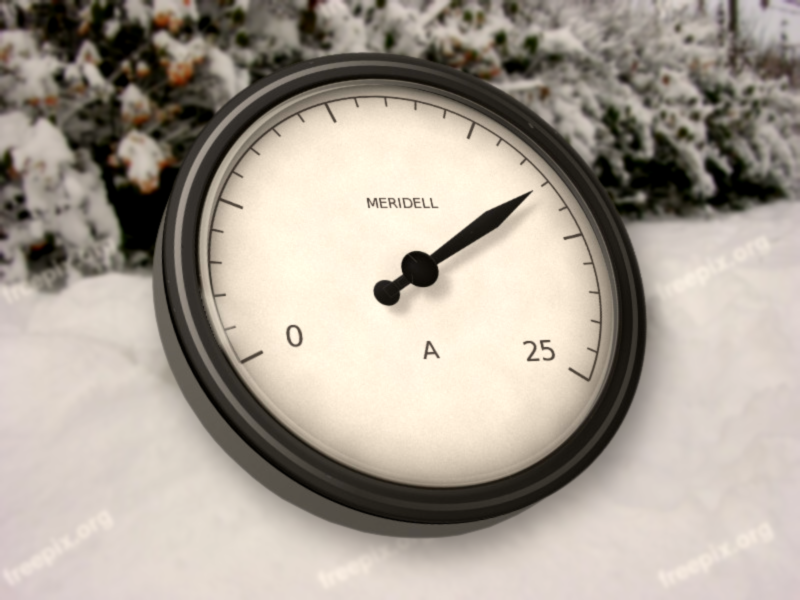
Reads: 18A
